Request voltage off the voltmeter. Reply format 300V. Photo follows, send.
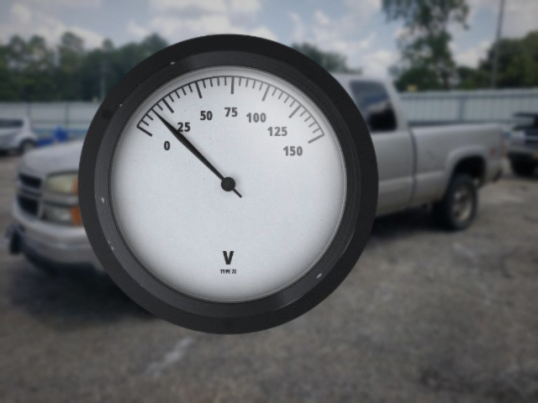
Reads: 15V
